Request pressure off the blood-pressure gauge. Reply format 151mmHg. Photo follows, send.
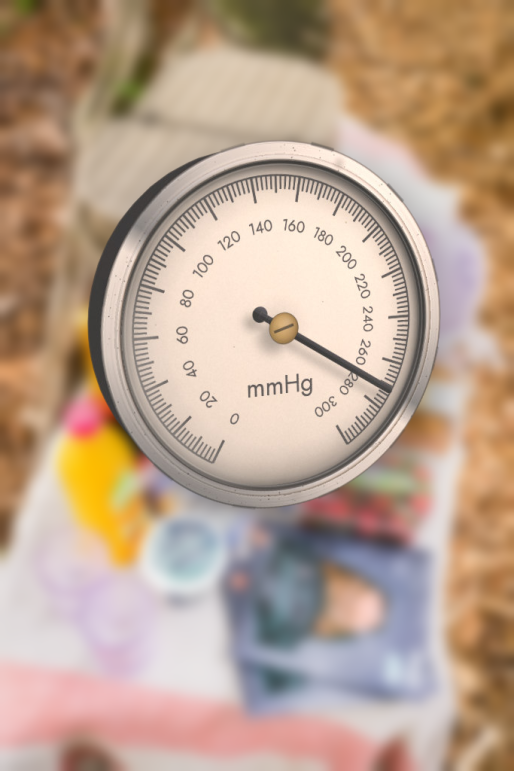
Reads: 272mmHg
